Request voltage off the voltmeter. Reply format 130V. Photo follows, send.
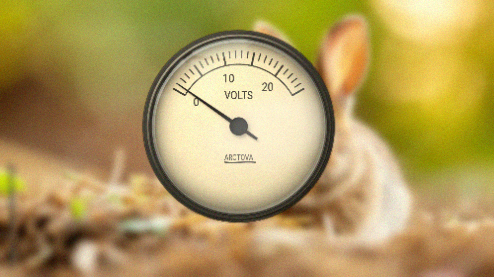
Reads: 1V
